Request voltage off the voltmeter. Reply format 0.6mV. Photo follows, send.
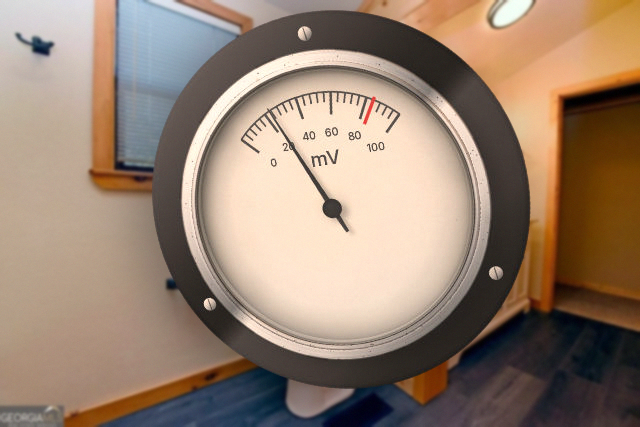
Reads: 24mV
